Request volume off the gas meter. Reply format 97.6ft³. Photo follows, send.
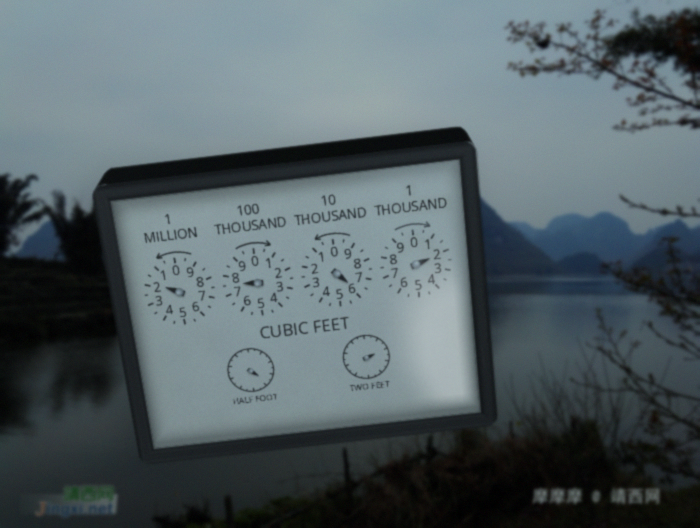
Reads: 176200ft³
